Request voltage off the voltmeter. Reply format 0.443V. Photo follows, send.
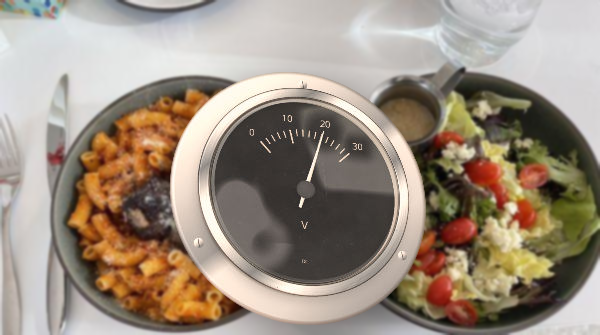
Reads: 20V
